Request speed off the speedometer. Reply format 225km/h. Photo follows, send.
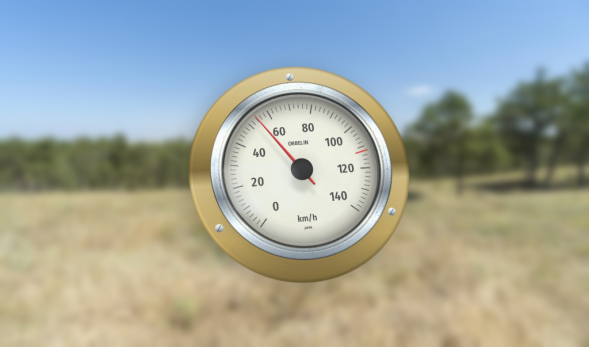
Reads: 54km/h
